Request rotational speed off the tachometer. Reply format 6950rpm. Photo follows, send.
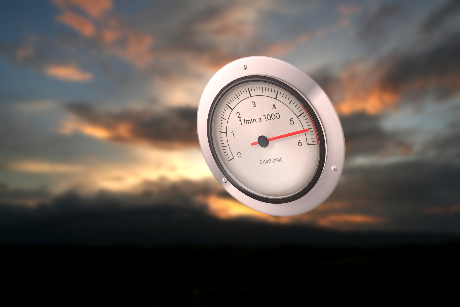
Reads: 5500rpm
